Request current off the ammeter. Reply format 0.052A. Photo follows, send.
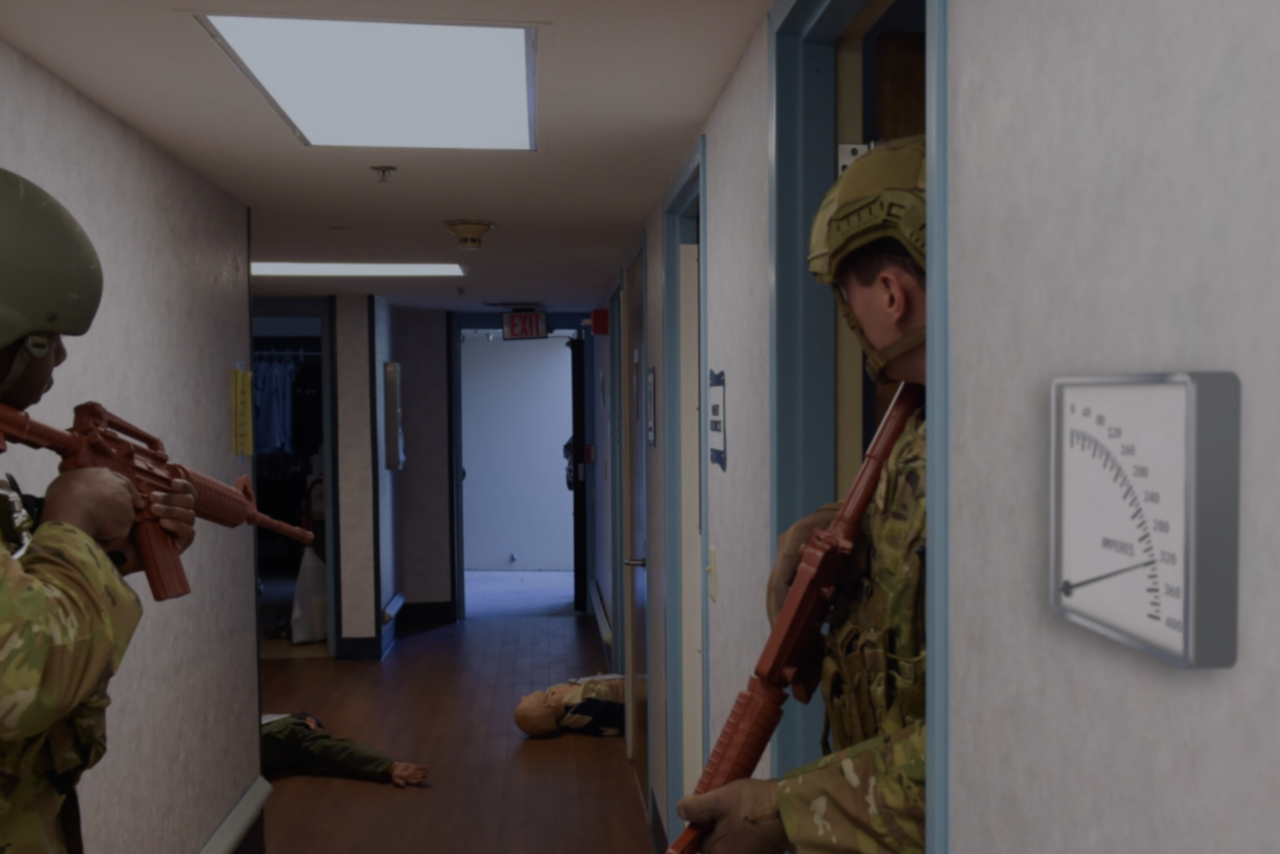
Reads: 320A
